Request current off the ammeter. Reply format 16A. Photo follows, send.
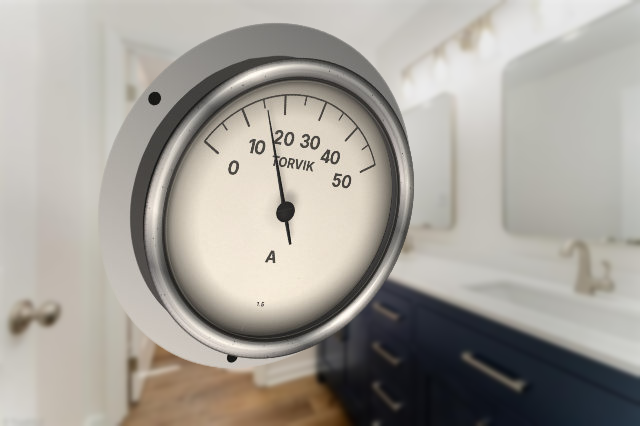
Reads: 15A
